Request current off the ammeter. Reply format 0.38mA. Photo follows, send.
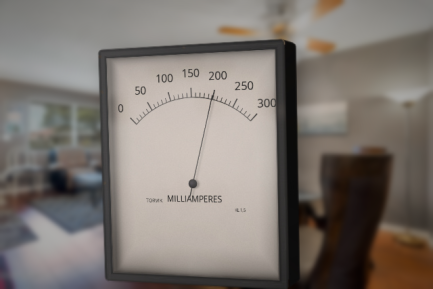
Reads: 200mA
